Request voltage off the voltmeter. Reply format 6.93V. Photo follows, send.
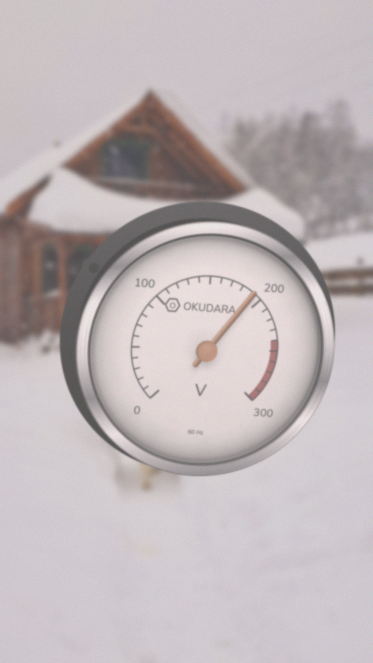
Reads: 190V
